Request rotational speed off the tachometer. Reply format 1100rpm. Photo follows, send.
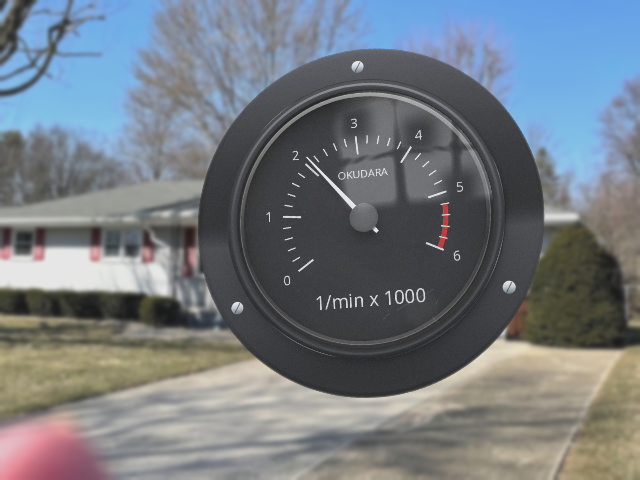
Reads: 2100rpm
